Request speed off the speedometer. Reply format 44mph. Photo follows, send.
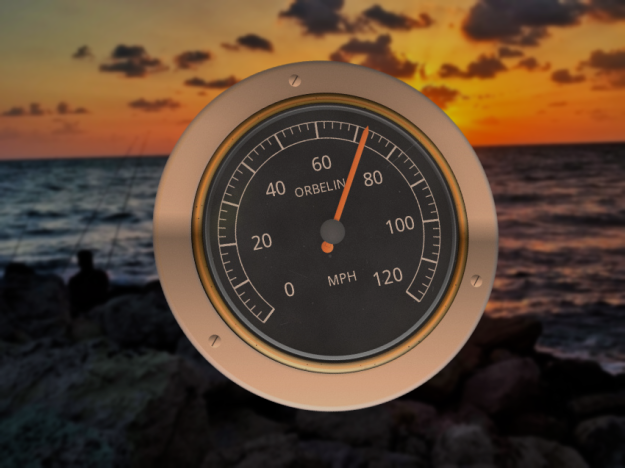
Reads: 72mph
